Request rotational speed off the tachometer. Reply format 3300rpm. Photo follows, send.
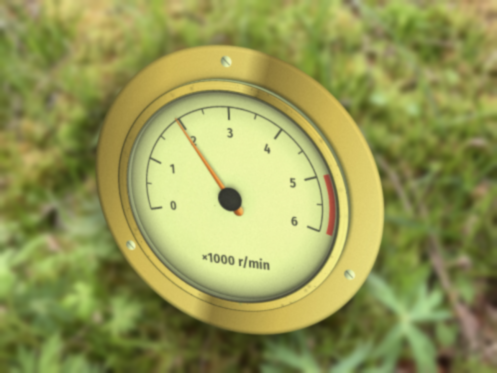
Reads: 2000rpm
